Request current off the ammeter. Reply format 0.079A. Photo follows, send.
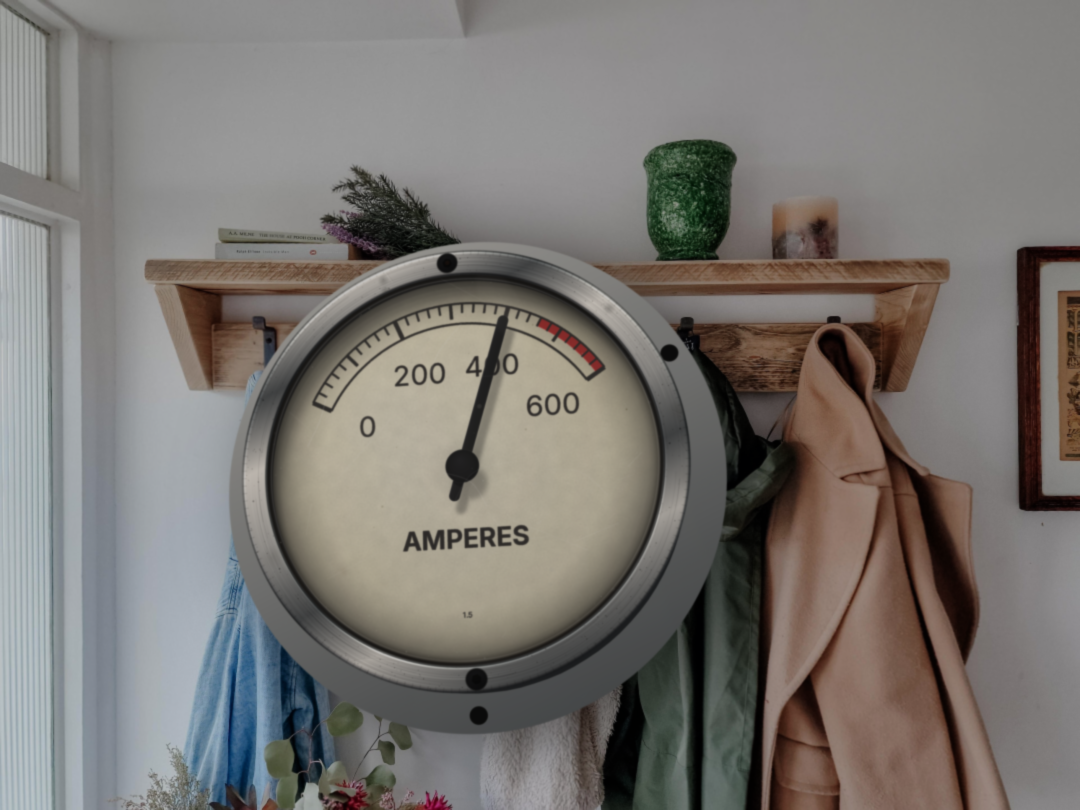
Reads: 400A
